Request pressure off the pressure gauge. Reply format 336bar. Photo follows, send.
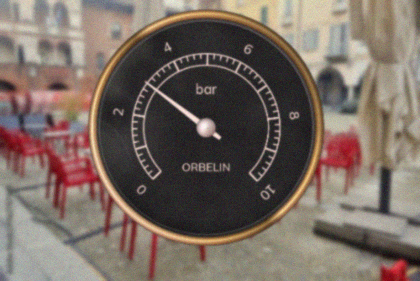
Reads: 3bar
